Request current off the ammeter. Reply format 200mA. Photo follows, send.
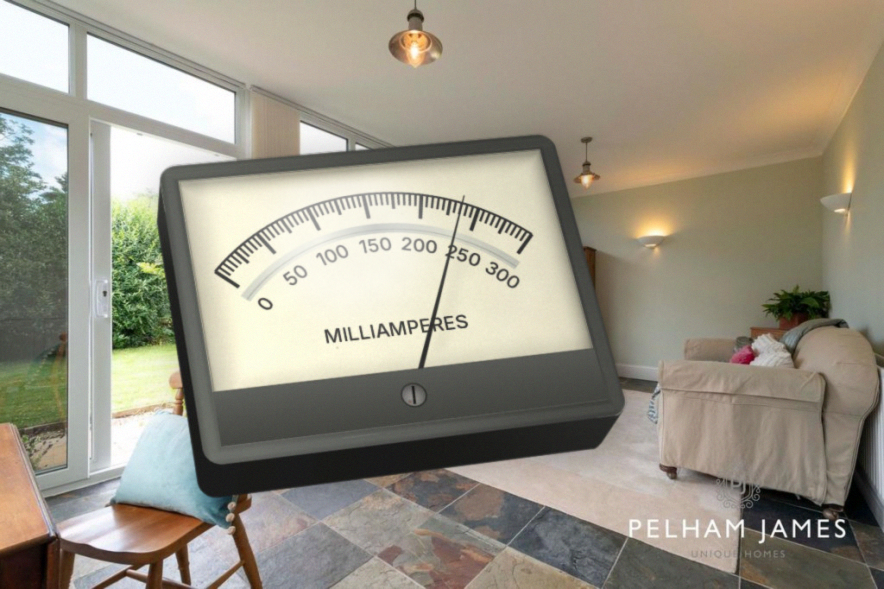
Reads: 235mA
